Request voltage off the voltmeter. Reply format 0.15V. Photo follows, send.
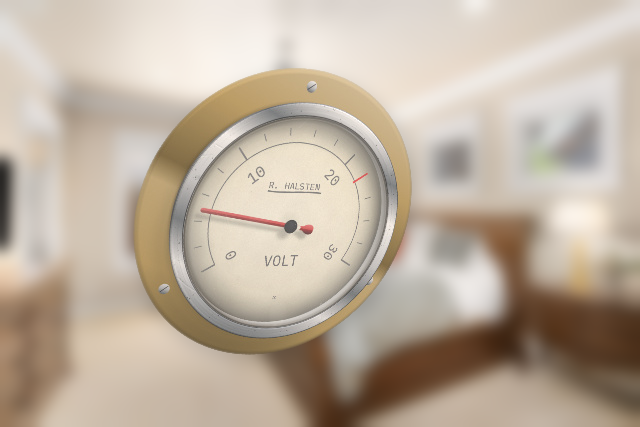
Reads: 5V
